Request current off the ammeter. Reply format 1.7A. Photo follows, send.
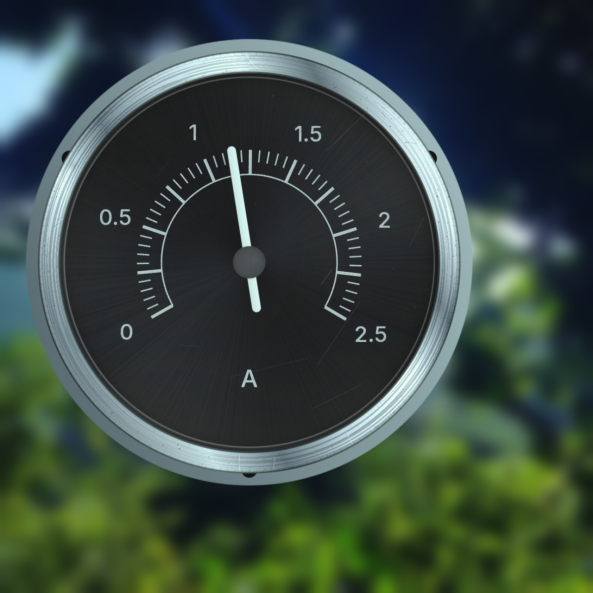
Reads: 1.15A
